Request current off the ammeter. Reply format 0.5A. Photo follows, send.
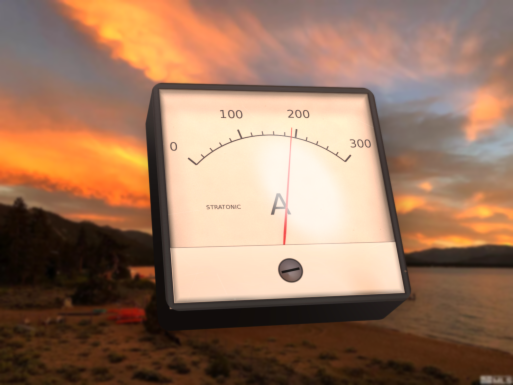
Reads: 190A
